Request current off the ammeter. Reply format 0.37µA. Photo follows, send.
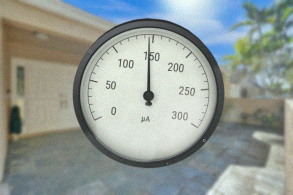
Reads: 145µA
